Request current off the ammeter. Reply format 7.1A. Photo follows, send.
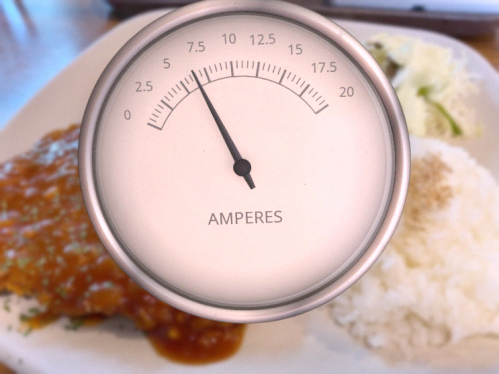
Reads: 6.5A
